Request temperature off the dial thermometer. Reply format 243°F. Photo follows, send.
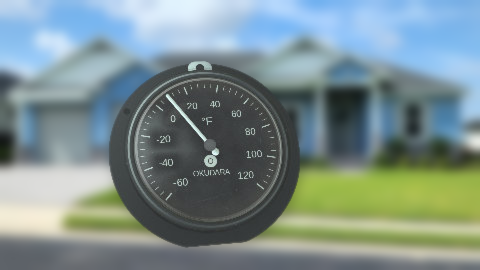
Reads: 8°F
